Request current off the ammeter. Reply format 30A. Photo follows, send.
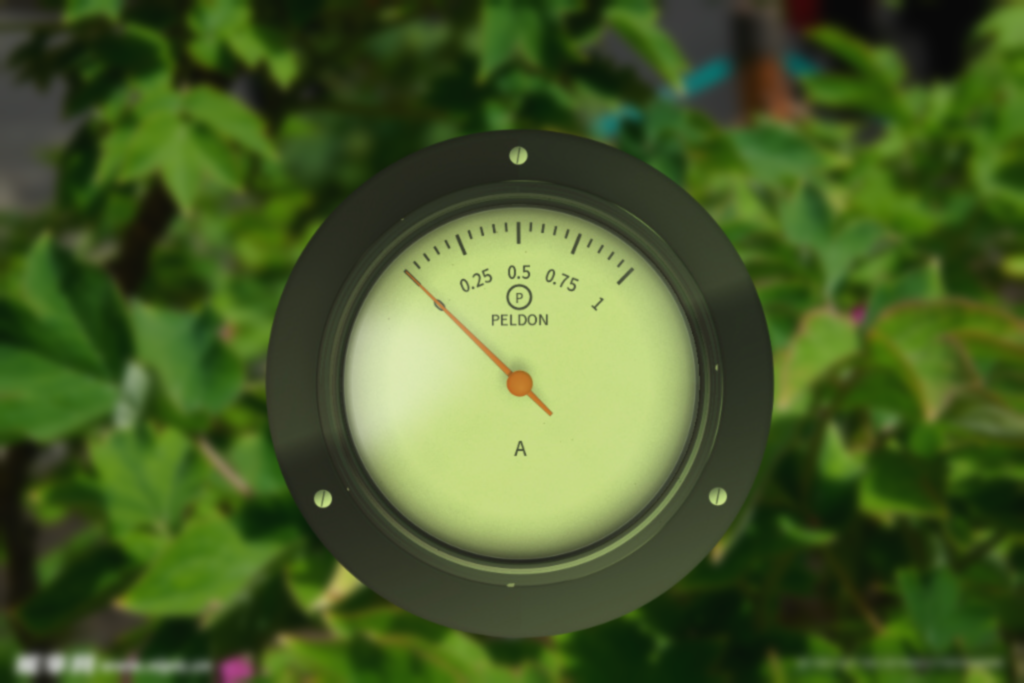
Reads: 0A
